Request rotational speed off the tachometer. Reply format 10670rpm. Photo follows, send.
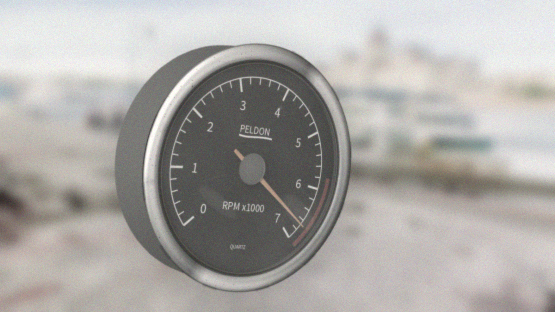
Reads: 6700rpm
